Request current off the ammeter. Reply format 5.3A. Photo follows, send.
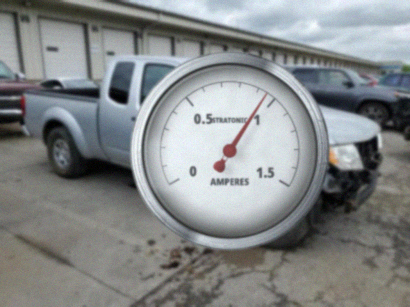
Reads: 0.95A
